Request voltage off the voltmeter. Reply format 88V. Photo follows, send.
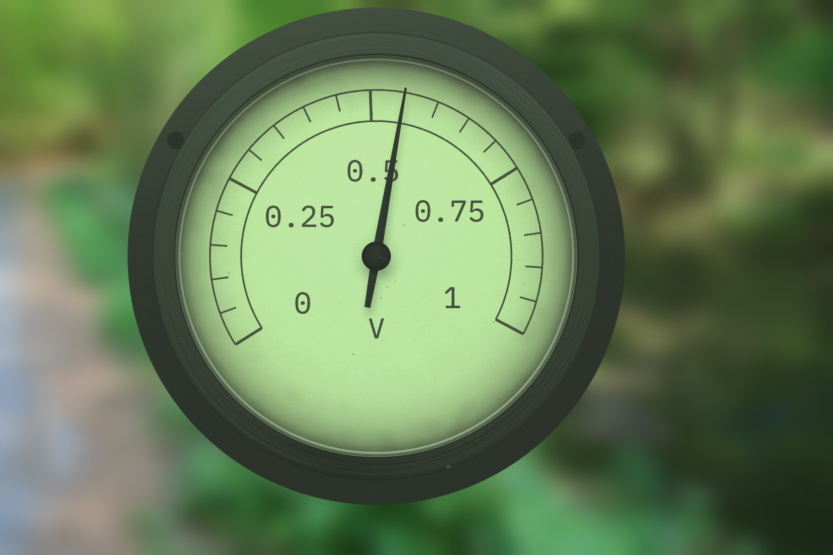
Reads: 0.55V
